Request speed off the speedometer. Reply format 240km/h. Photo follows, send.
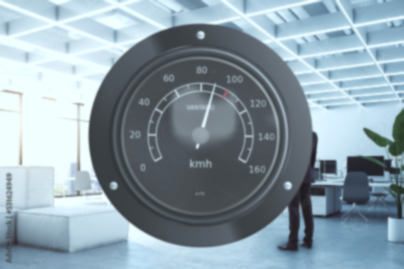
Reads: 90km/h
